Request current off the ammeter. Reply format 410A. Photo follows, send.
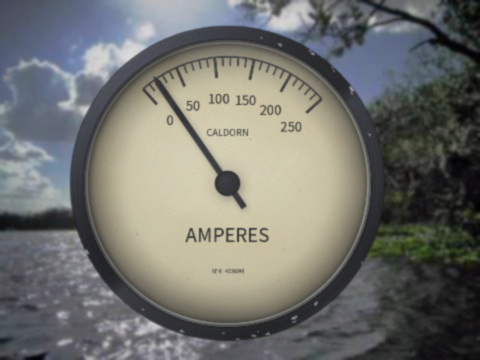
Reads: 20A
